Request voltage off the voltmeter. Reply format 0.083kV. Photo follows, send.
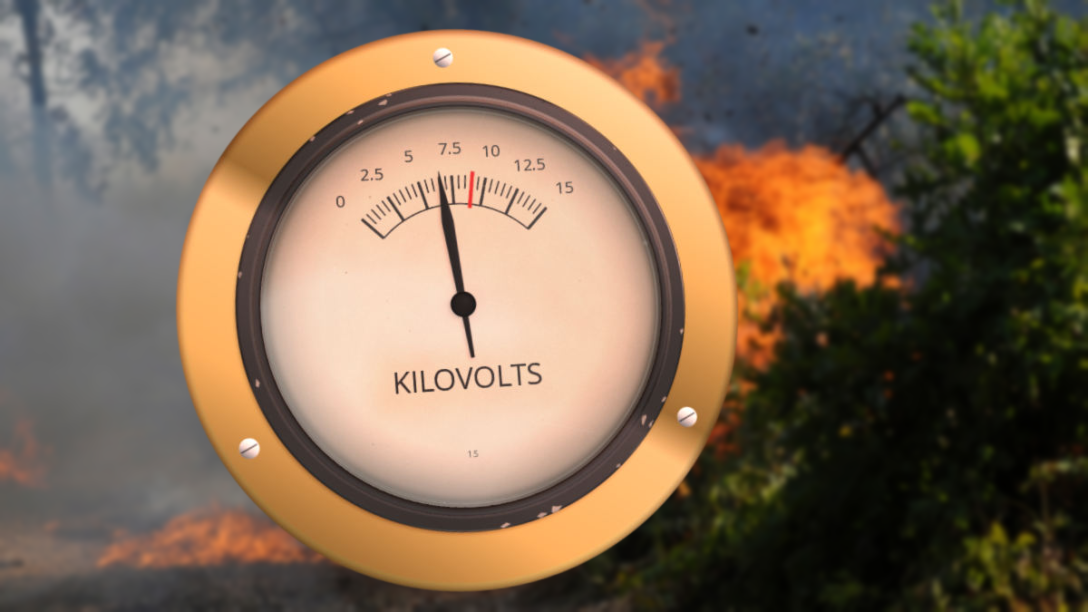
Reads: 6.5kV
